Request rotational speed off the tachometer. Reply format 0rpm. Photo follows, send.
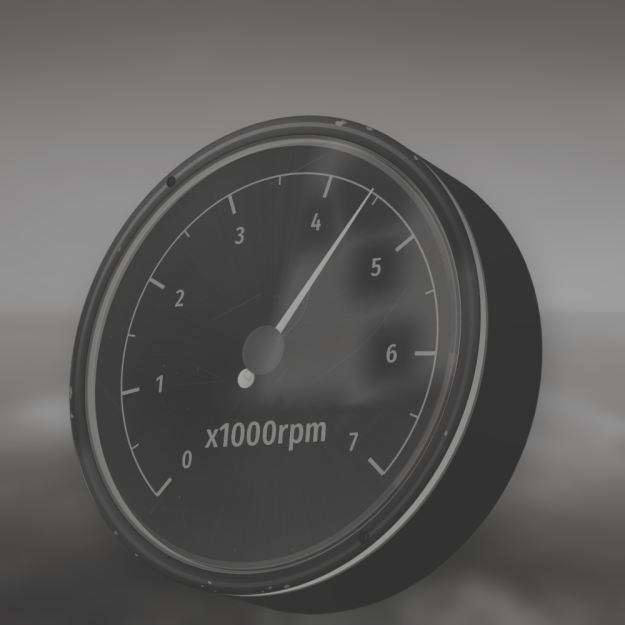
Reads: 4500rpm
